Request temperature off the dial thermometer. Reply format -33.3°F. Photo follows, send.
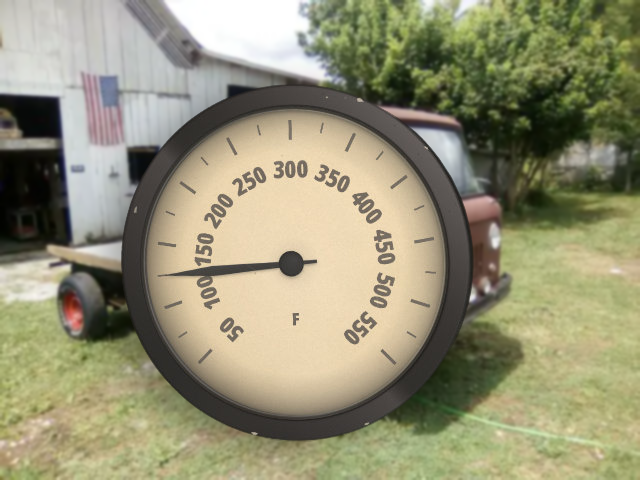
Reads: 125°F
